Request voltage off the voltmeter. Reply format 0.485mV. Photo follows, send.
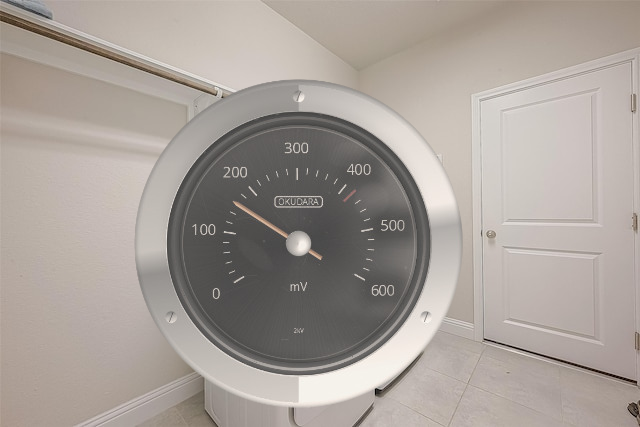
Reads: 160mV
